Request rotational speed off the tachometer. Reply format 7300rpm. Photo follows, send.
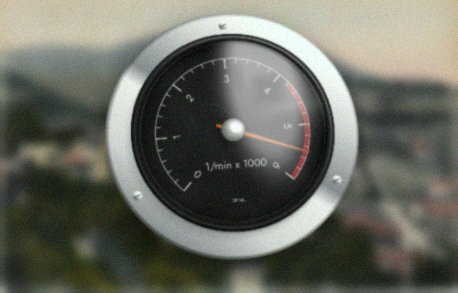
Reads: 5500rpm
